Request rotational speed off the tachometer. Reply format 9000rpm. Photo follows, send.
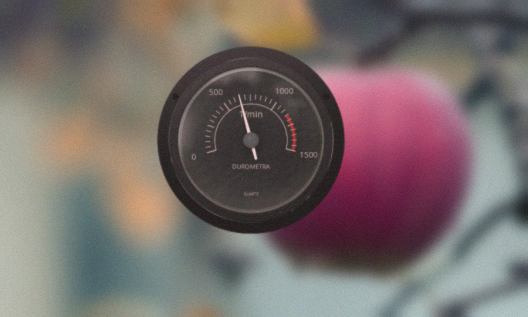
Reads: 650rpm
